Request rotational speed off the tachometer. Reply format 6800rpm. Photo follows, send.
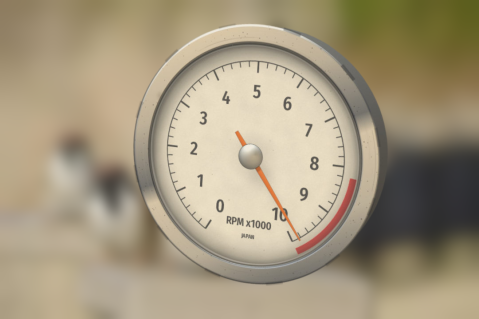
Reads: 9800rpm
